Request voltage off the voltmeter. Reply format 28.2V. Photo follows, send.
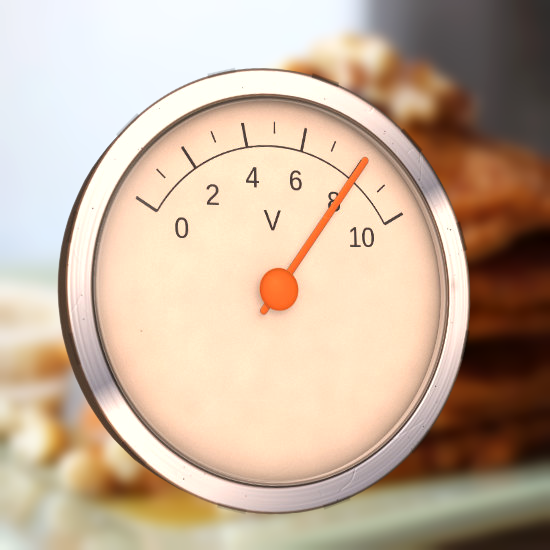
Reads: 8V
